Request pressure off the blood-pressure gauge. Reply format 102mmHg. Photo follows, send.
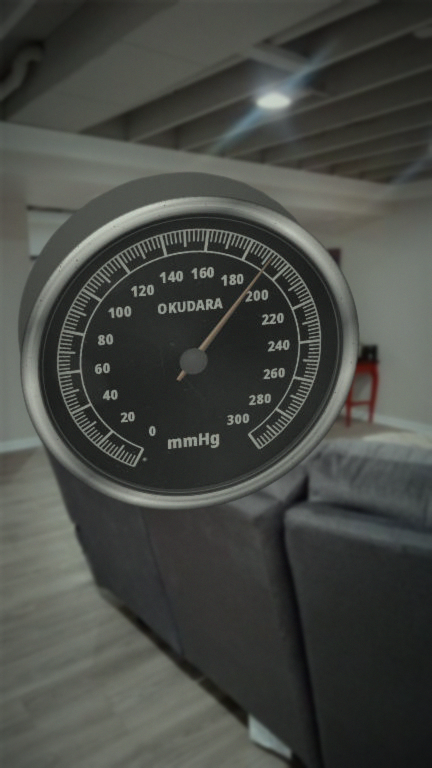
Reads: 190mmHg
